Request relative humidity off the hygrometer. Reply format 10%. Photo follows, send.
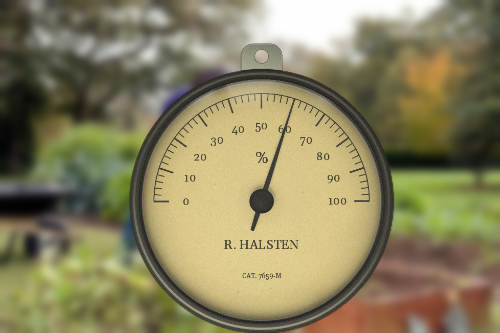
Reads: 60%
